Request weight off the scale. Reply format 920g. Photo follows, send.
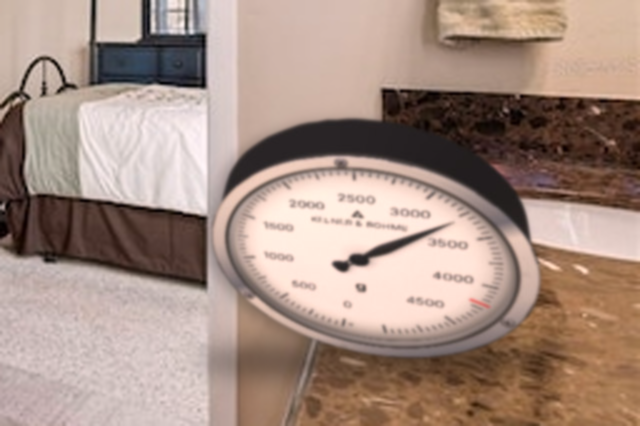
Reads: 3250g
